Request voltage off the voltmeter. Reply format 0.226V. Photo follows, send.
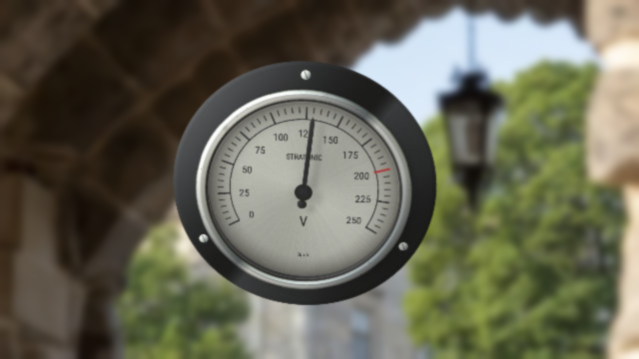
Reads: 130V
